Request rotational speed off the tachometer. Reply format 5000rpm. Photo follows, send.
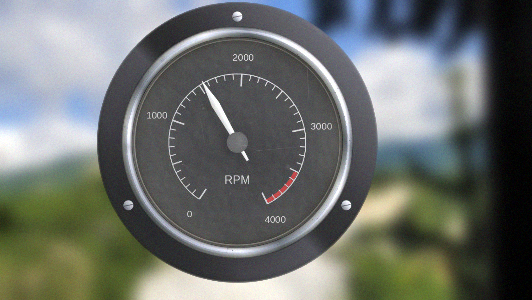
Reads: 1550rpm
